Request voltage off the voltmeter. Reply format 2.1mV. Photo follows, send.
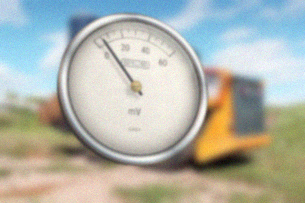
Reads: 5mV
